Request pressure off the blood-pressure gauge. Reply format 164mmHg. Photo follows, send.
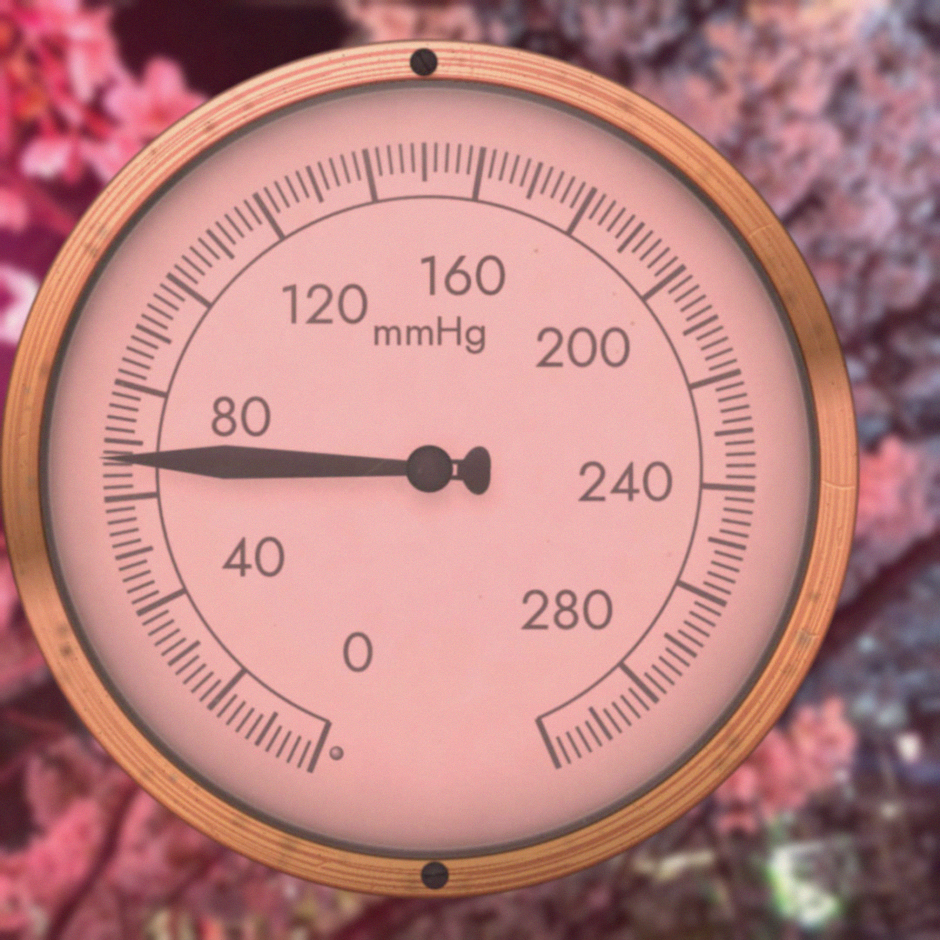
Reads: 67mmHg
